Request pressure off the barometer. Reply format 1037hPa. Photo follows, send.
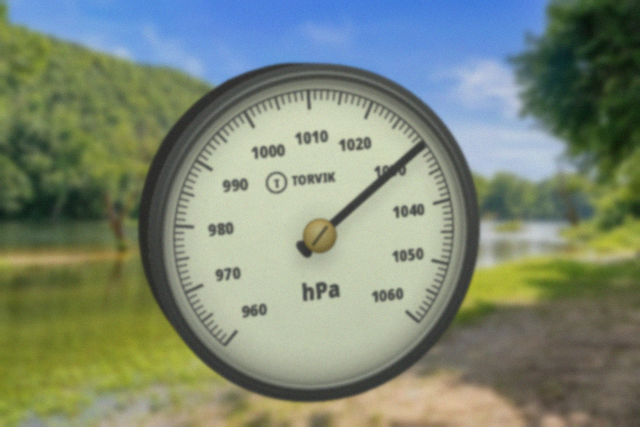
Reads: 1030hPa
